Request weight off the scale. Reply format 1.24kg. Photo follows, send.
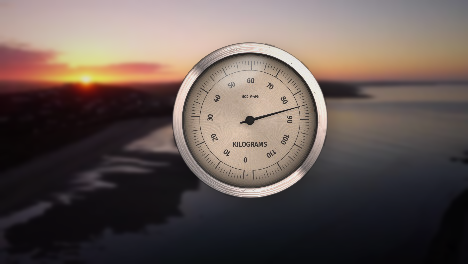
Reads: 85kg
